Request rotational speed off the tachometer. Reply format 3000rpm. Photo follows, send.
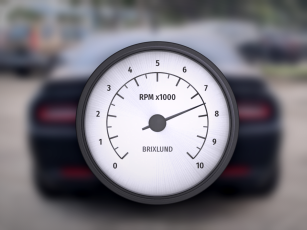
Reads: 7500rpm
